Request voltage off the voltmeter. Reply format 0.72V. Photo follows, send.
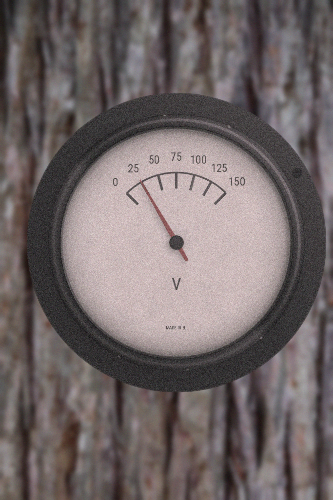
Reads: 25V
